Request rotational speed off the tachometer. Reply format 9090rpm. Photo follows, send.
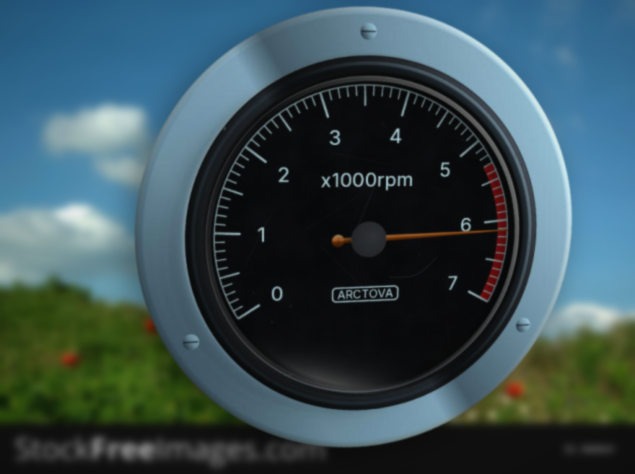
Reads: 6100rpm
